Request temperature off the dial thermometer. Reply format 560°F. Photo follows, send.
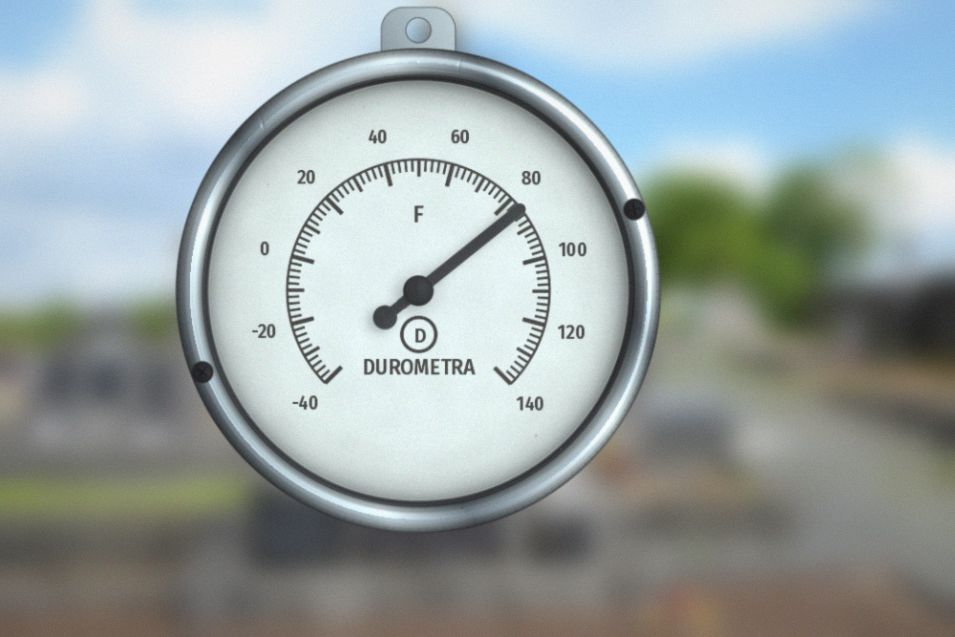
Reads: 84°F
